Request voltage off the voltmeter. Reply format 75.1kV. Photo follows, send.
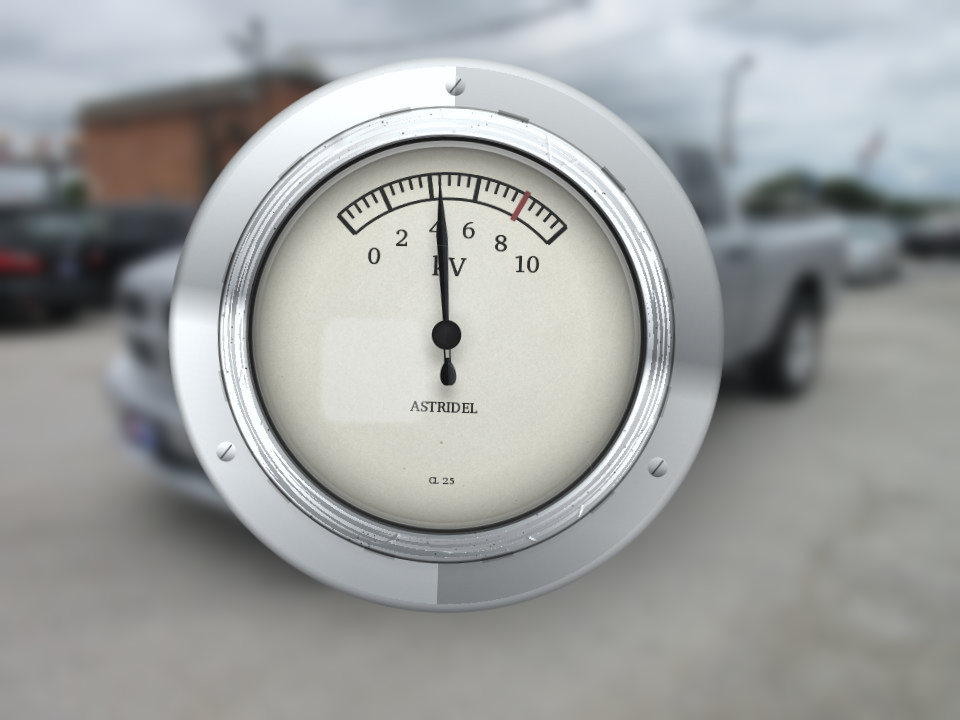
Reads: 4.4kV
